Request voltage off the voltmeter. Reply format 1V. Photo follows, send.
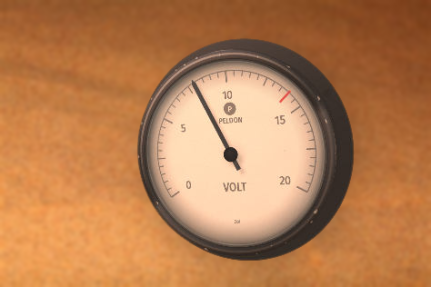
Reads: 8V
